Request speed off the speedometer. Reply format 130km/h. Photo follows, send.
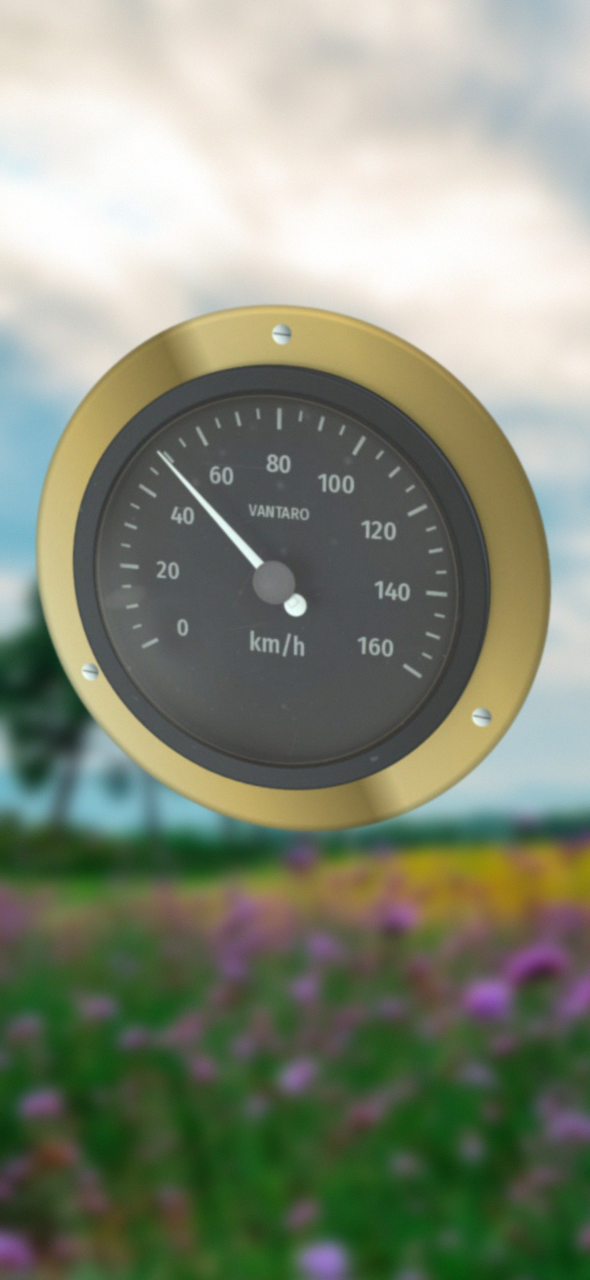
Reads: 50km/h
